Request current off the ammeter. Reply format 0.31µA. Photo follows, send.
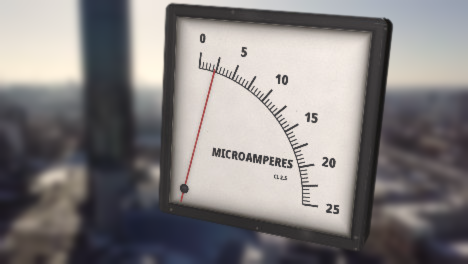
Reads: 2.5µA
